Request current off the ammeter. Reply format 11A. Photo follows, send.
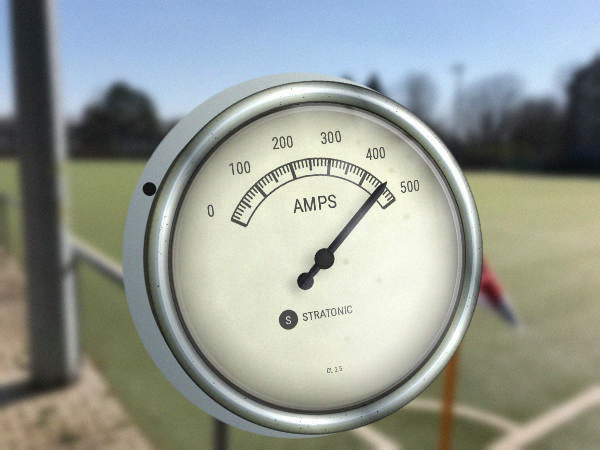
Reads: 450A
